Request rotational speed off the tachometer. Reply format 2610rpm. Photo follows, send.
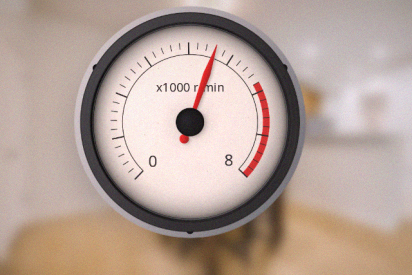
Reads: 4600rpm
